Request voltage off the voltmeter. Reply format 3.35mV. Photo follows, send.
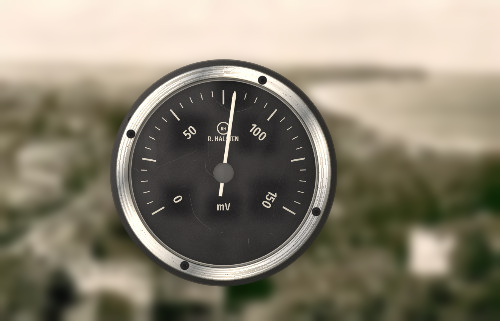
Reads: 80mV
